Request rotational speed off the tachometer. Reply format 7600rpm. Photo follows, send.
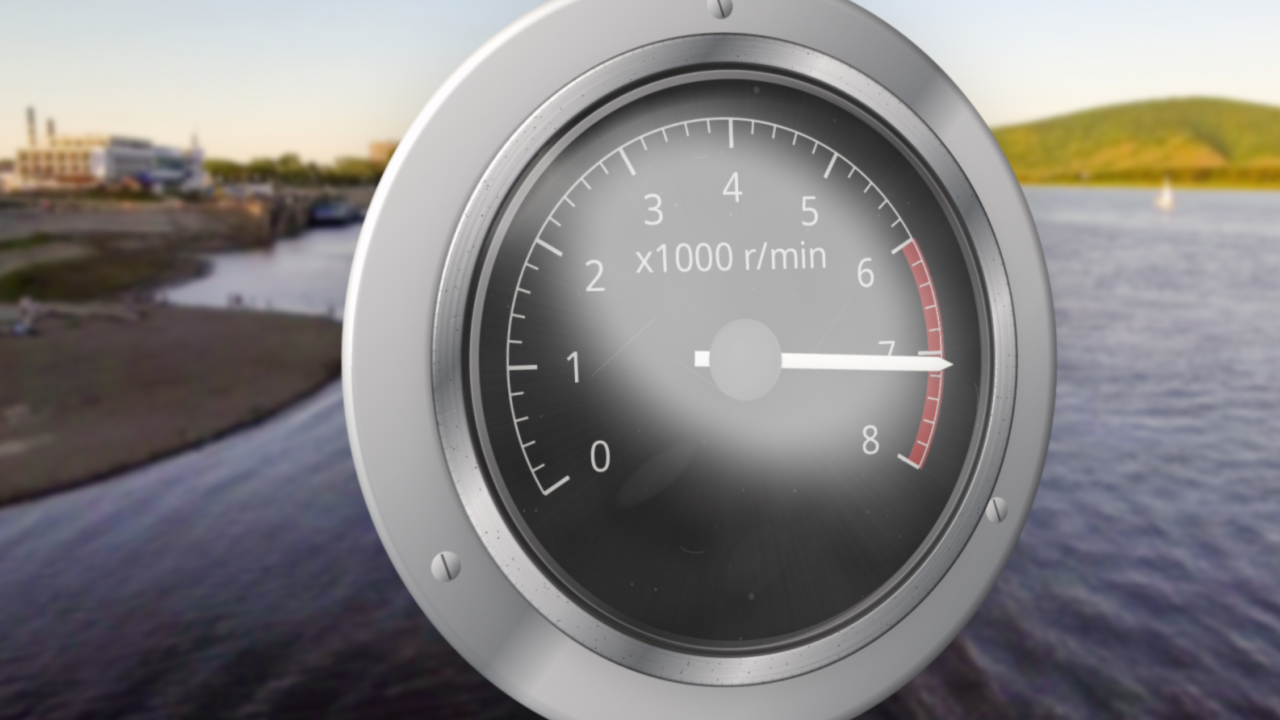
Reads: 7100rpm
